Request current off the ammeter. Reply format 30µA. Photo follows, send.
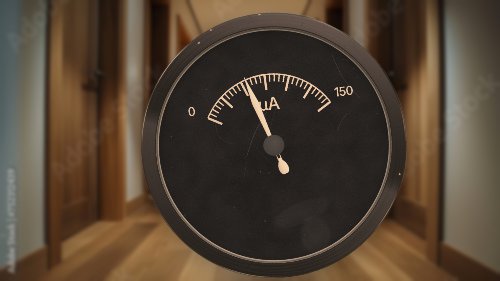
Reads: 55µA
